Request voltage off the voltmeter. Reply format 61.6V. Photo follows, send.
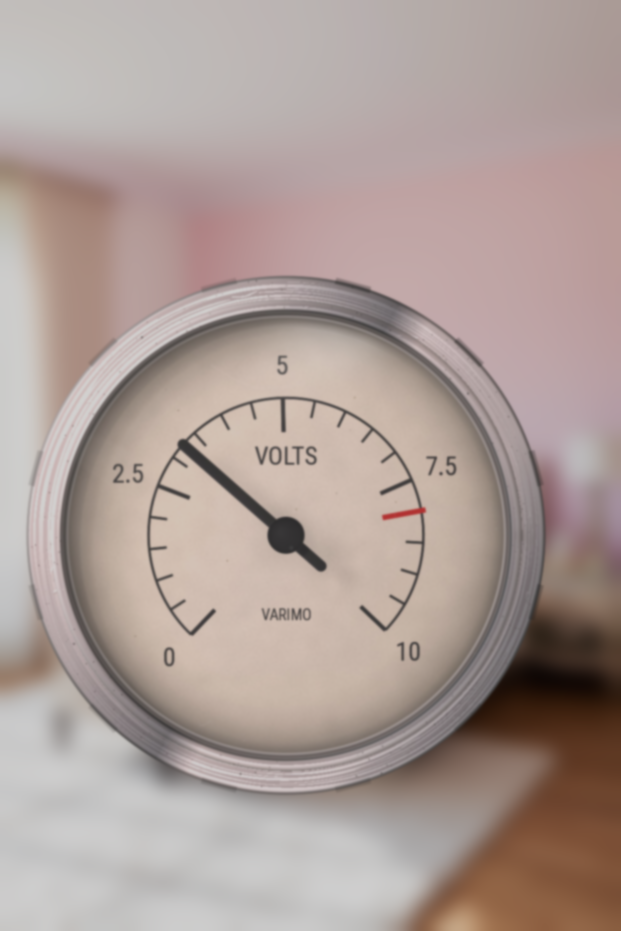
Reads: 3.25V
